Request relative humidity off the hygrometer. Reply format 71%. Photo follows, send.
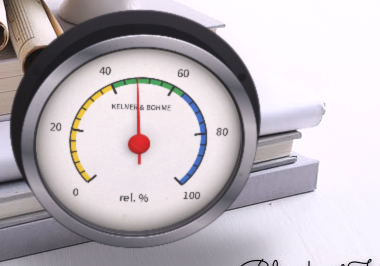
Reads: 48%
